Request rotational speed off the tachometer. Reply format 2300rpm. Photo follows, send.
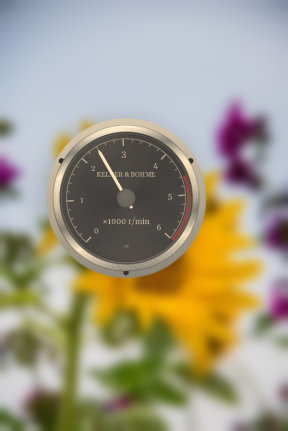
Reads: 2400rpm
